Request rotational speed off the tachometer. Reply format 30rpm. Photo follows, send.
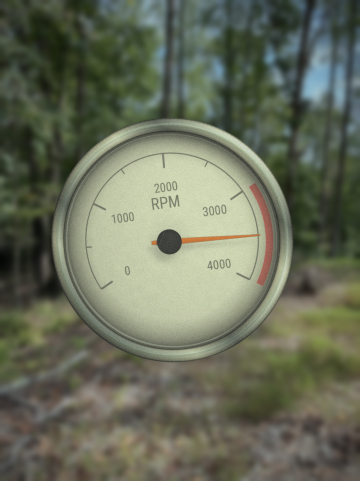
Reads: 3500rpm
